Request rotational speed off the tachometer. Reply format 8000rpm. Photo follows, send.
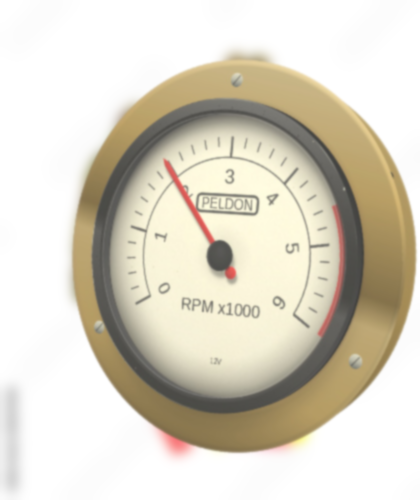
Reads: 2000rpm
